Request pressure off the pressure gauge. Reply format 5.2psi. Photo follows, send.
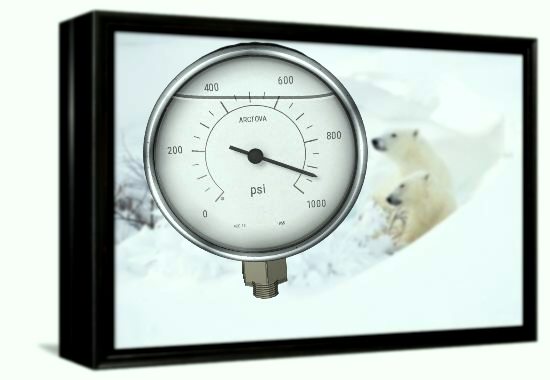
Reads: 925psi
